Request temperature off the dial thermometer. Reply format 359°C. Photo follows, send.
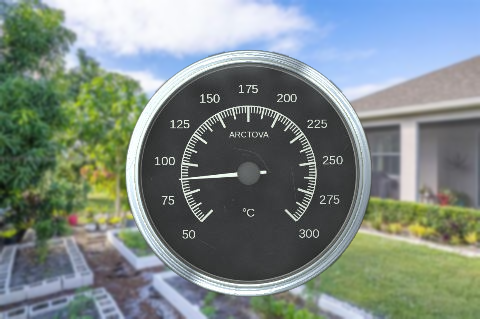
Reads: 87.5°C
